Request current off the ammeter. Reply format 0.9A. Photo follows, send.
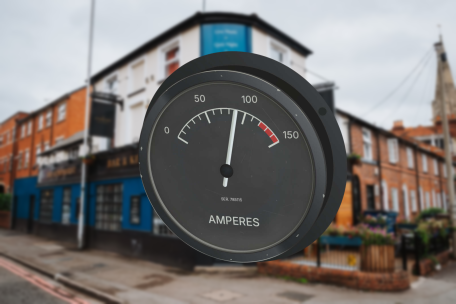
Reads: 90A
